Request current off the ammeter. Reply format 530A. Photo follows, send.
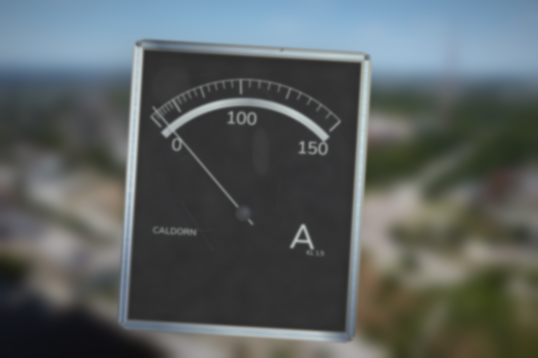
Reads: 25A
